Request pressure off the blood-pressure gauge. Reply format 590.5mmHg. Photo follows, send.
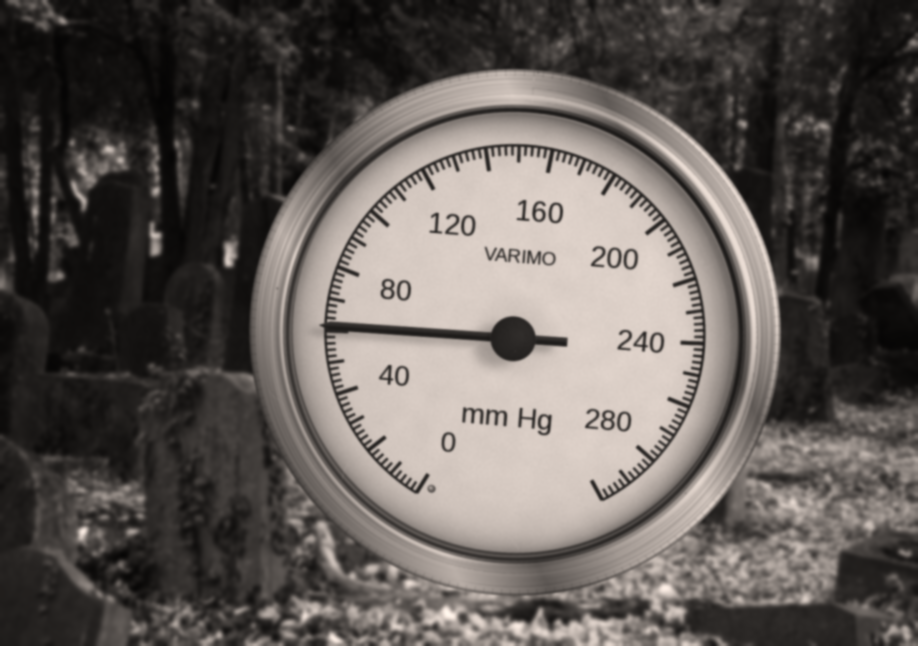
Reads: 62mmHg
